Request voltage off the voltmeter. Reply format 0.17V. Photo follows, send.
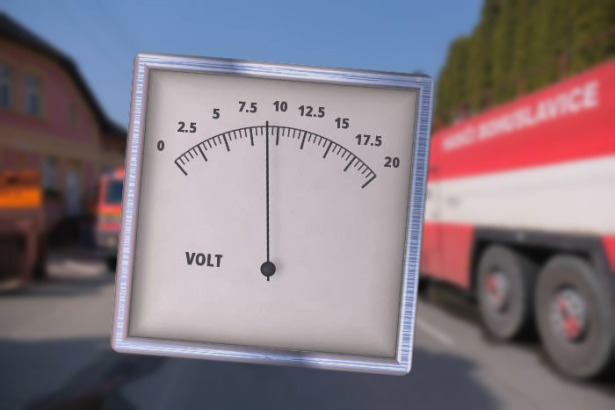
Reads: 9V
